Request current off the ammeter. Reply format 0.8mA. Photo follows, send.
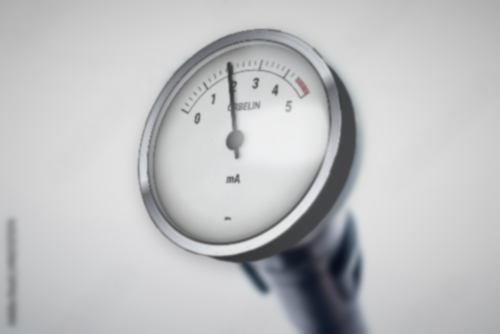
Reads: 2mA
